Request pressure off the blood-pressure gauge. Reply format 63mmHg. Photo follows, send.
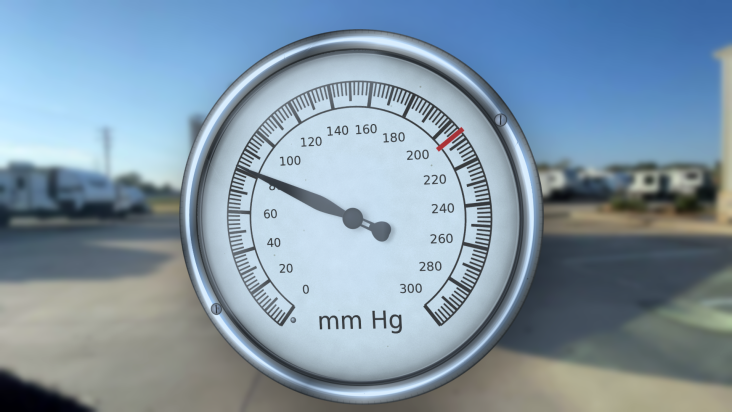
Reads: 82mmHg
